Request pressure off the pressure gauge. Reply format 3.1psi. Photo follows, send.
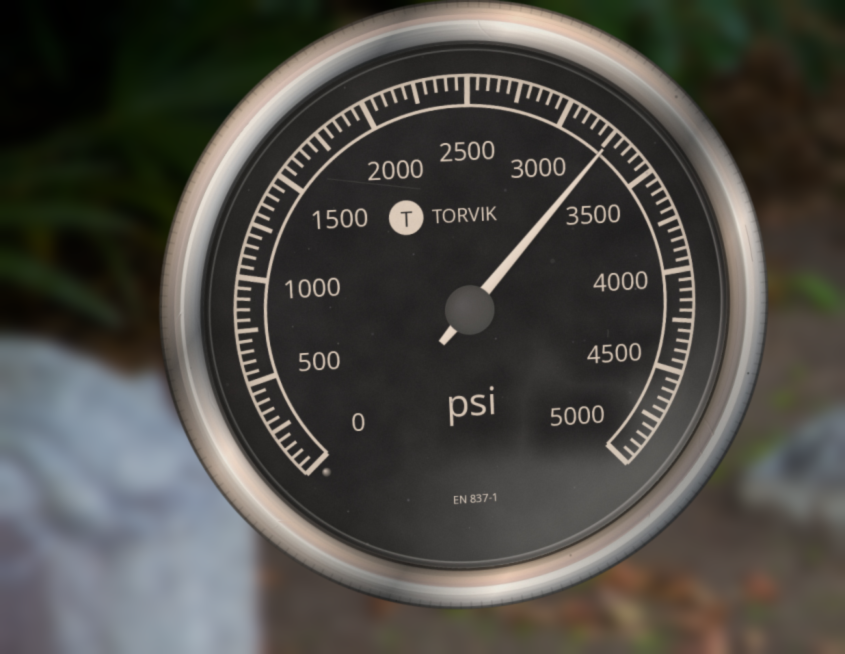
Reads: 3250psi
